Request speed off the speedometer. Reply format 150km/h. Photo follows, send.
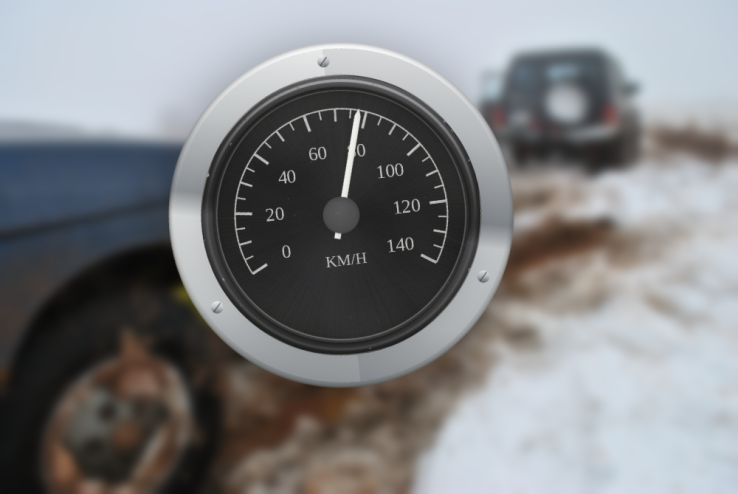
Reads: 77.5km/h
